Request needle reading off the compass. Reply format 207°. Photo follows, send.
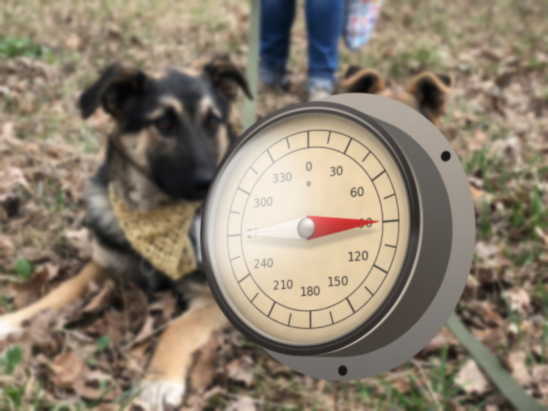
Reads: 90°
